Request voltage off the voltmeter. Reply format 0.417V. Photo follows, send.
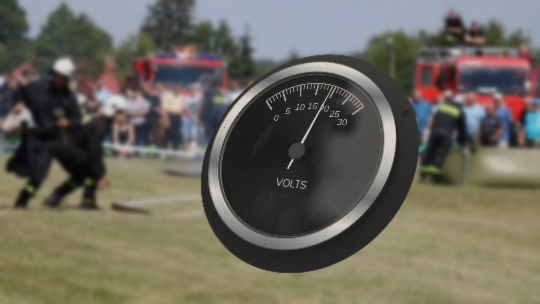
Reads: 20V
